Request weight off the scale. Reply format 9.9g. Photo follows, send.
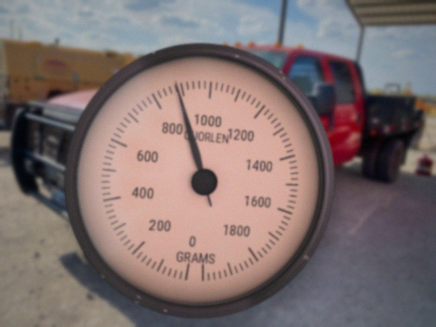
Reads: 880g
